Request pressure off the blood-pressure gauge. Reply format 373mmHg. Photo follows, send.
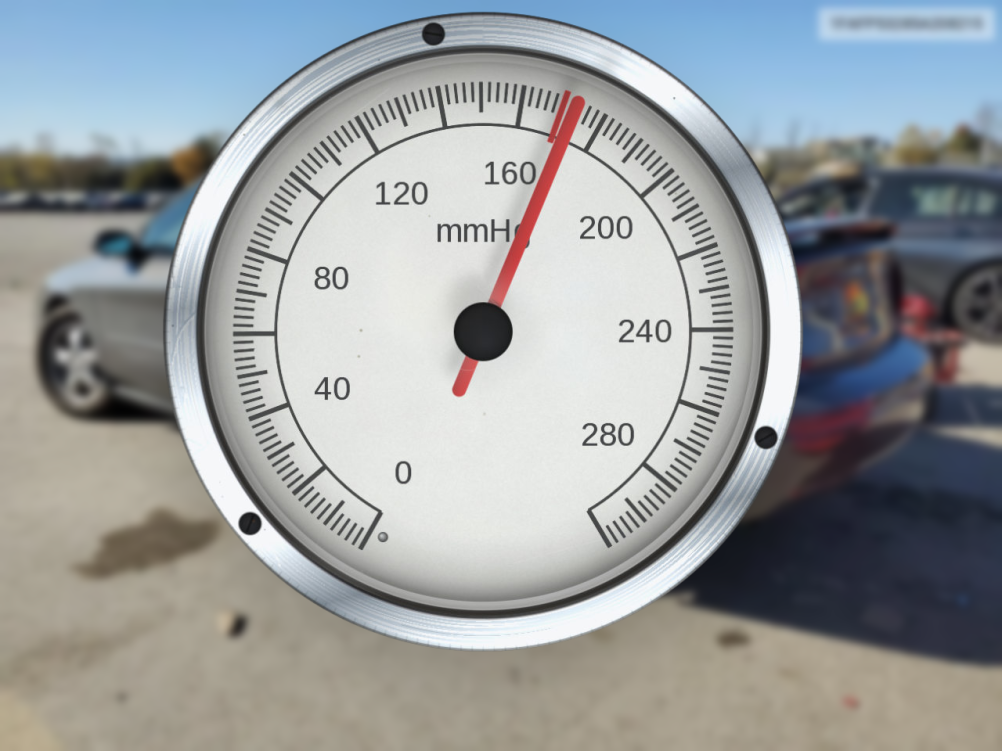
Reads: 173mmHg
